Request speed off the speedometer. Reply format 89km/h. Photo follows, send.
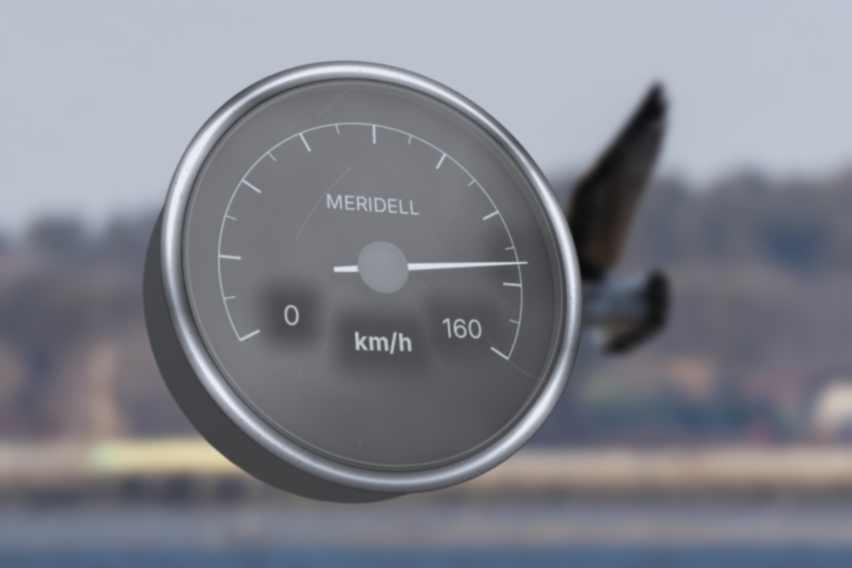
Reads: 135km/h
